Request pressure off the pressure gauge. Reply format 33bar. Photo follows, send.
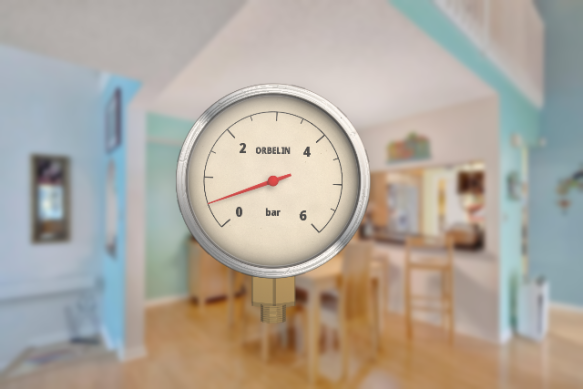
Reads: 0.5bar
